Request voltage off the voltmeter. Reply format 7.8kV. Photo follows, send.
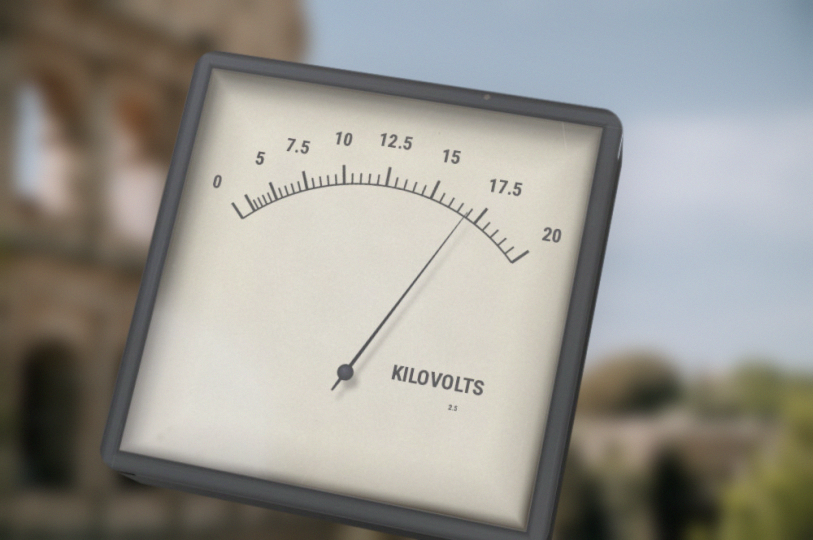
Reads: 17kV
